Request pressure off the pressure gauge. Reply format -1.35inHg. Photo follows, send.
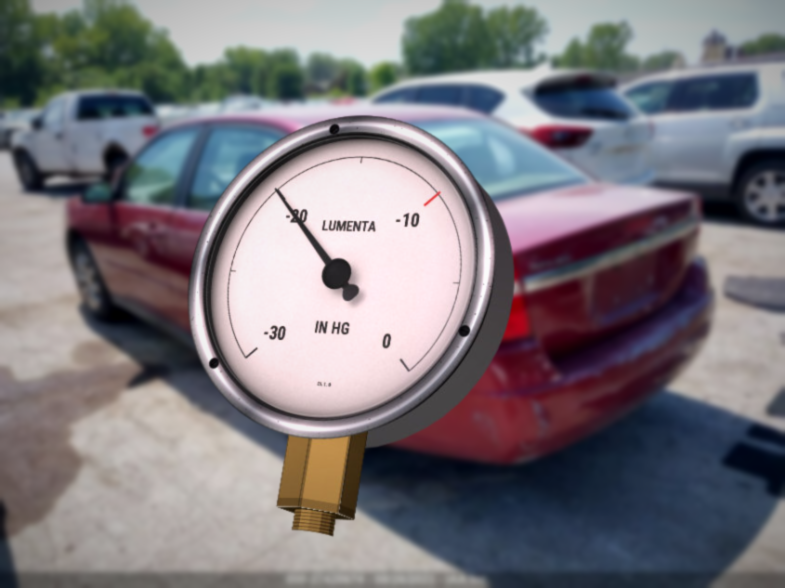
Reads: -20inHg
